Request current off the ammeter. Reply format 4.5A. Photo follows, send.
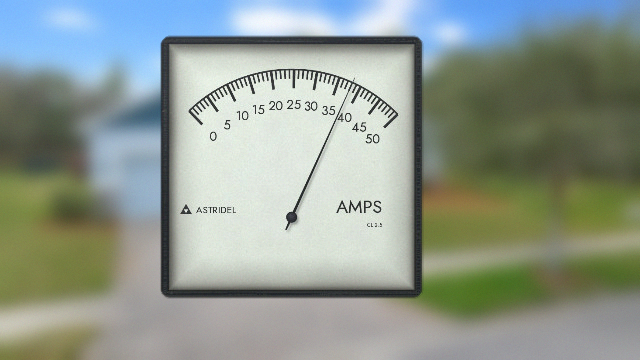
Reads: 38A
